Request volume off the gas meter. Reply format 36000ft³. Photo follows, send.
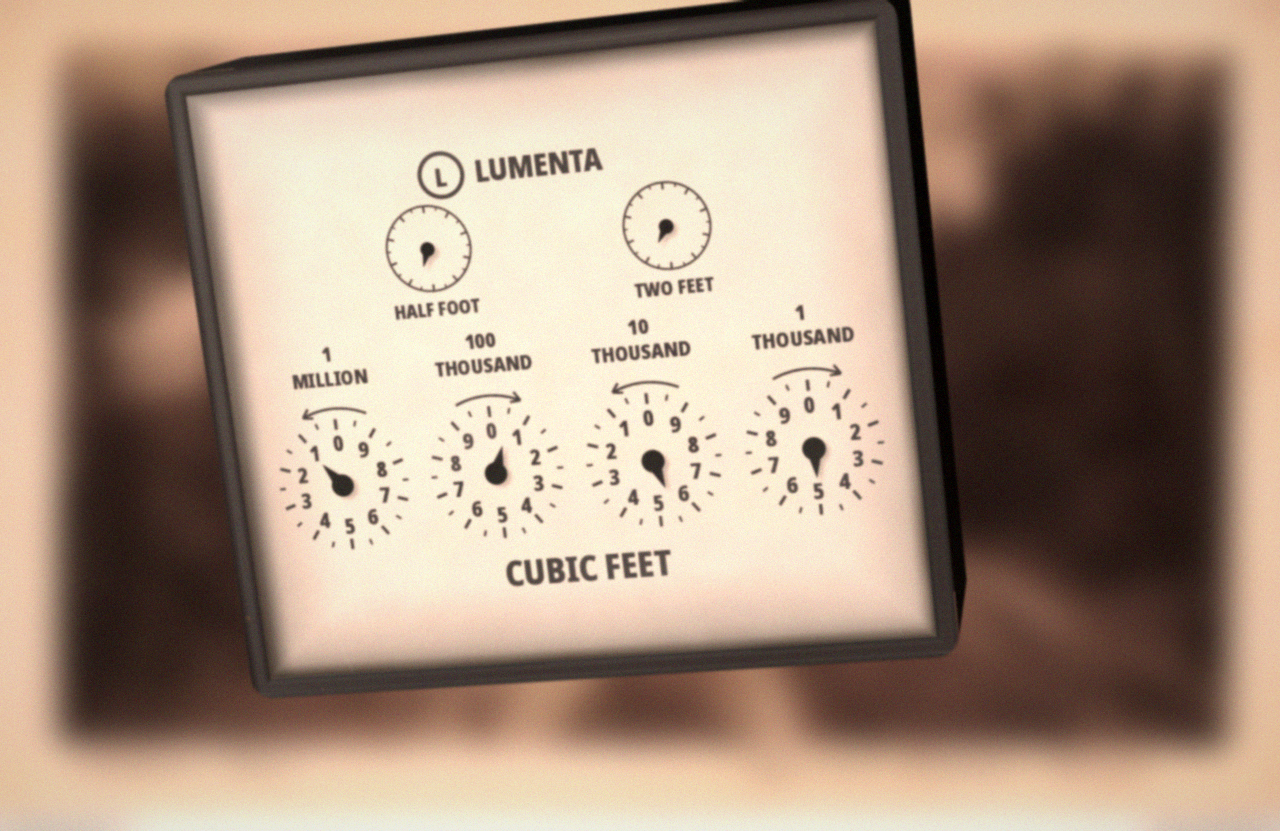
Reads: 105500ft³
